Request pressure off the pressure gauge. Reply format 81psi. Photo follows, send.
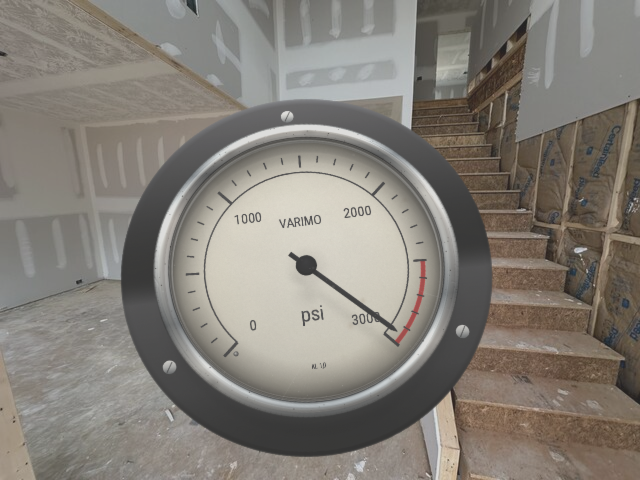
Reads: 2950psi
